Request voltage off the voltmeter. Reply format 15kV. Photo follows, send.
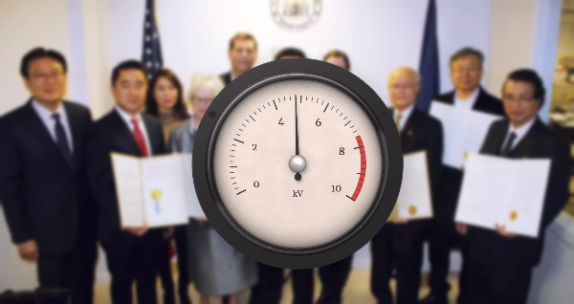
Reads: 4.8kV
